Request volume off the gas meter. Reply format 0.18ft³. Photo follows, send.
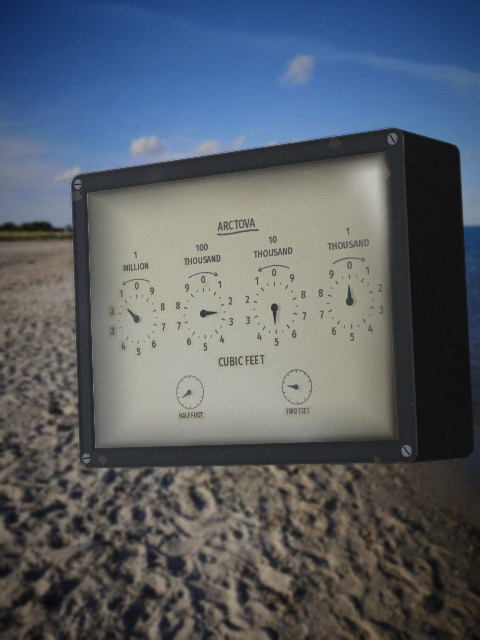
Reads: 125000ft³
